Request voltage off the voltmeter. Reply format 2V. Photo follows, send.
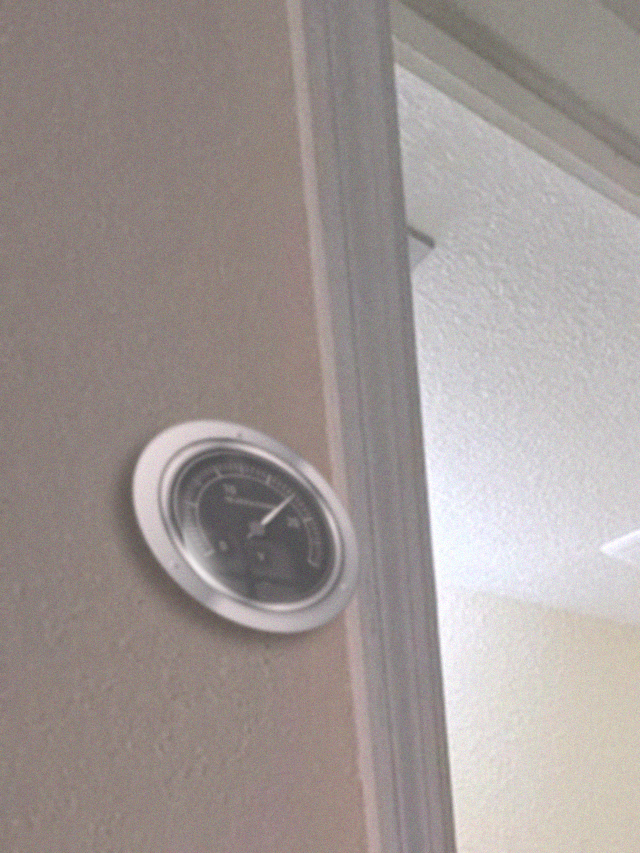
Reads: 17.5V
